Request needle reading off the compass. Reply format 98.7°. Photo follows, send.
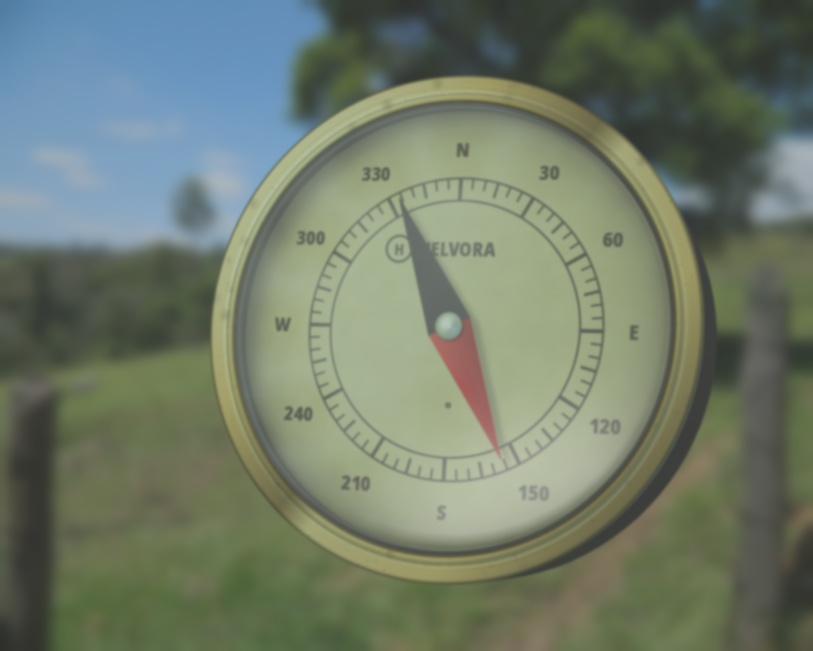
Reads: 155°
